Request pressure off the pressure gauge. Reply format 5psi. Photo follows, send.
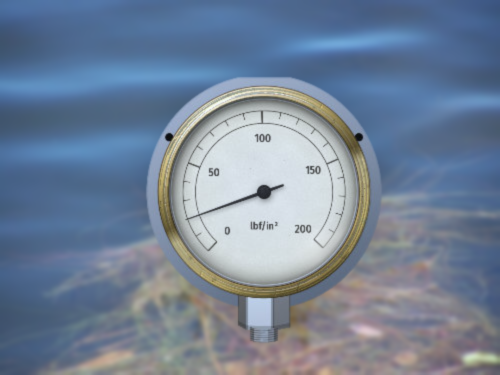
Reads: 20psi
